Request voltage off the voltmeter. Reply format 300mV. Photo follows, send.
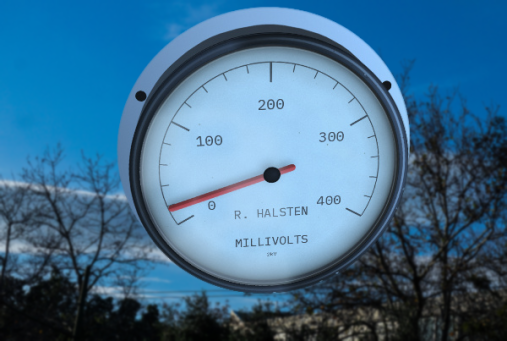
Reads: 20mV
